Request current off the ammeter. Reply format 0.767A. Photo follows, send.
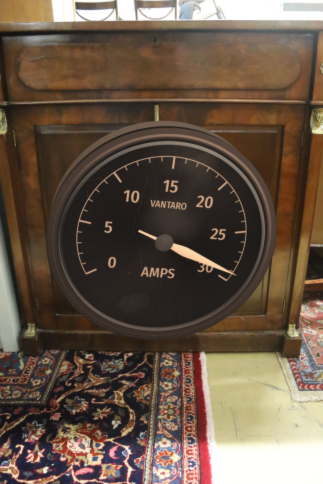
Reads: 29A
